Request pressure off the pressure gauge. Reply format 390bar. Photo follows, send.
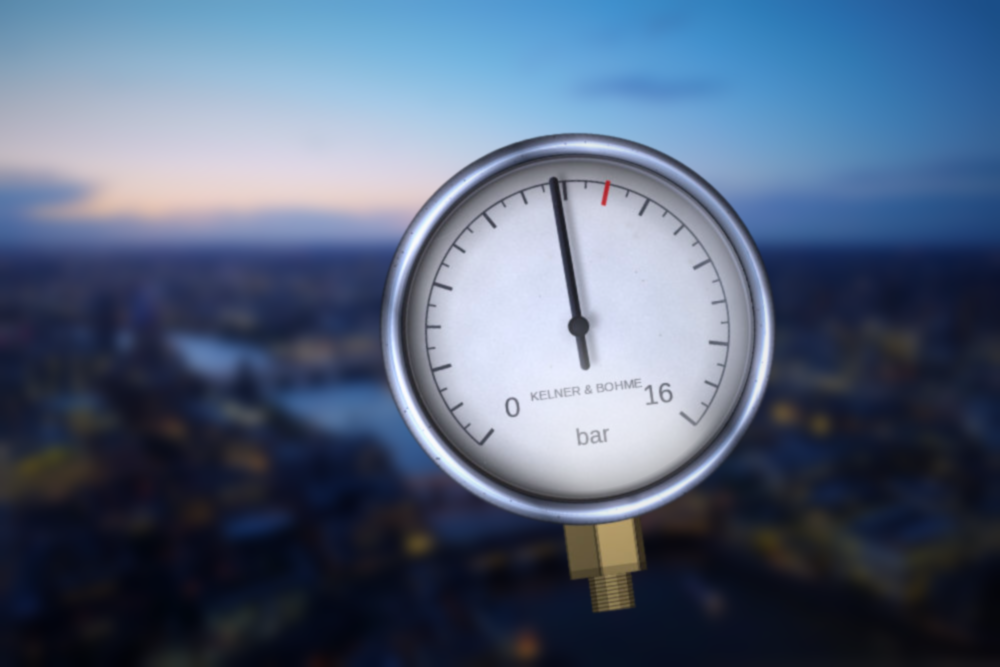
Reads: 7.75bar
